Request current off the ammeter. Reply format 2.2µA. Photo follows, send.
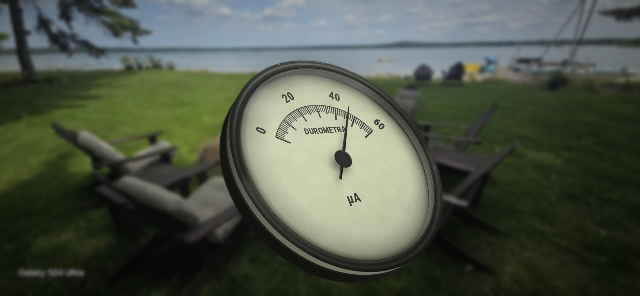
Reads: 45µA
